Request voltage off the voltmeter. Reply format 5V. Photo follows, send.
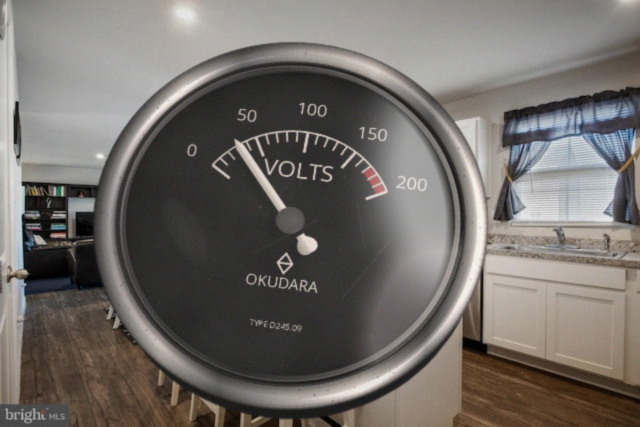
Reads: 30V
